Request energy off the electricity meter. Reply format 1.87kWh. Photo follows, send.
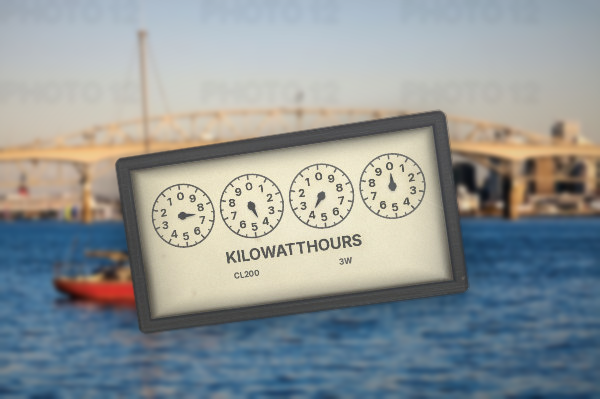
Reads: 7440kWh
